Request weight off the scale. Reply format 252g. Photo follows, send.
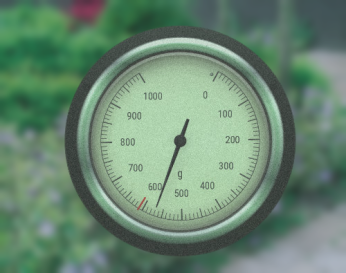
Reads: 570g
